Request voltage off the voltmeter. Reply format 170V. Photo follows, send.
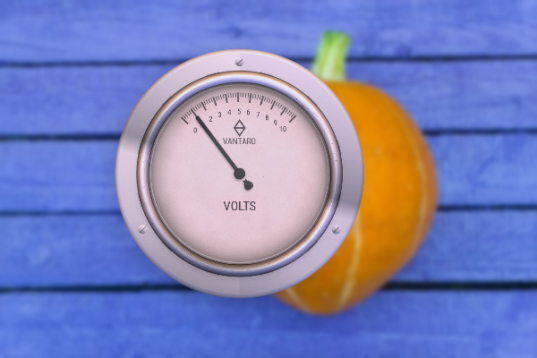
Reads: 1V
